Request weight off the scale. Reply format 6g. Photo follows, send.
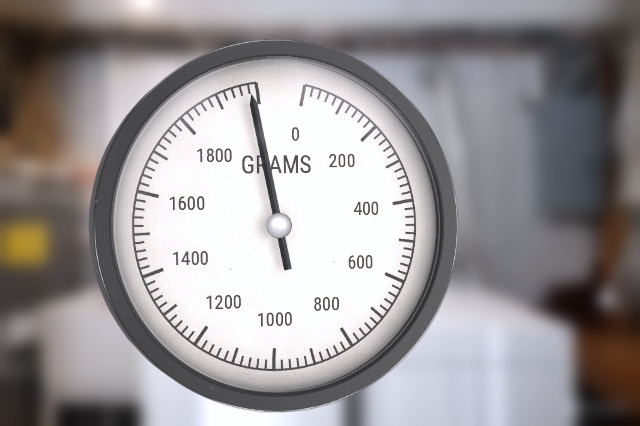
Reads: 1980g
